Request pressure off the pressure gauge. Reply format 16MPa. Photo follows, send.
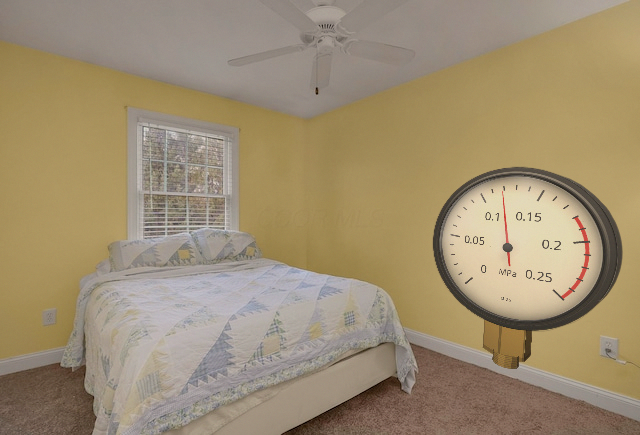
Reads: 0.12MPa
